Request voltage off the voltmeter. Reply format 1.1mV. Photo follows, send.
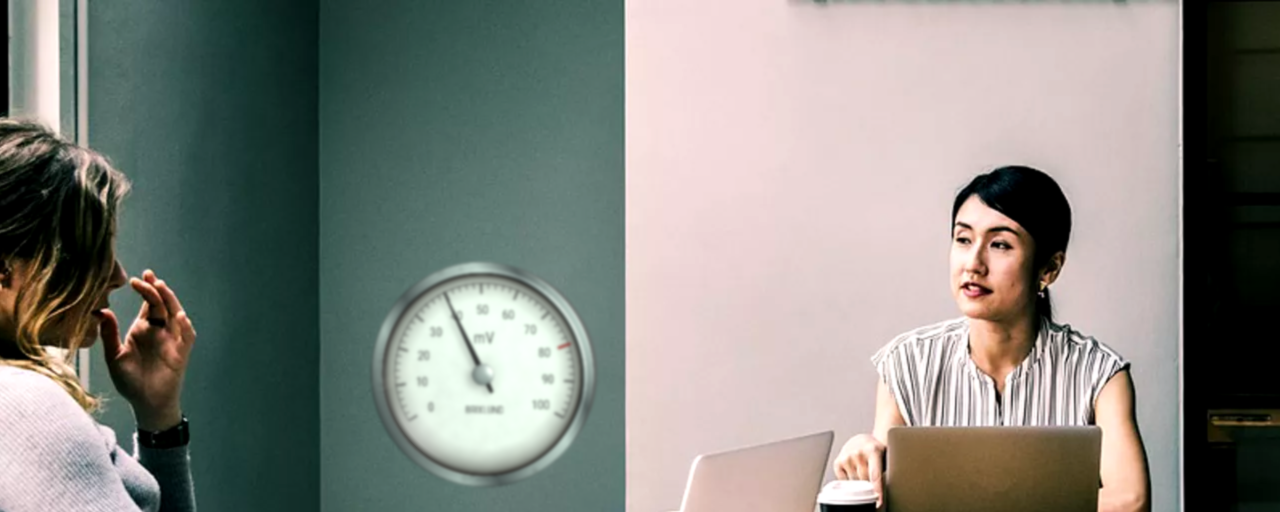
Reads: 40mV
